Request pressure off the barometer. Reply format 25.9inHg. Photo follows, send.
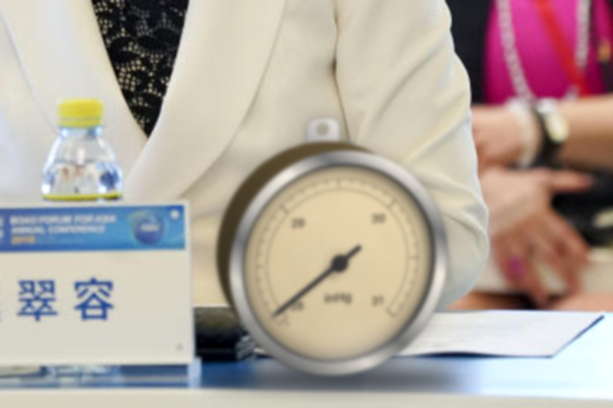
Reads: 28.1inHg
